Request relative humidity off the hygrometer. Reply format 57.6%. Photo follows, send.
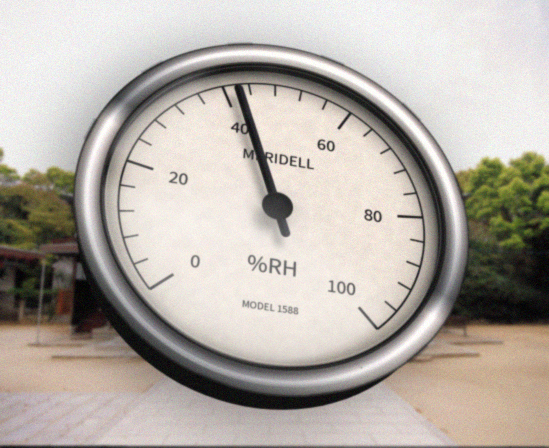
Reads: 42%
